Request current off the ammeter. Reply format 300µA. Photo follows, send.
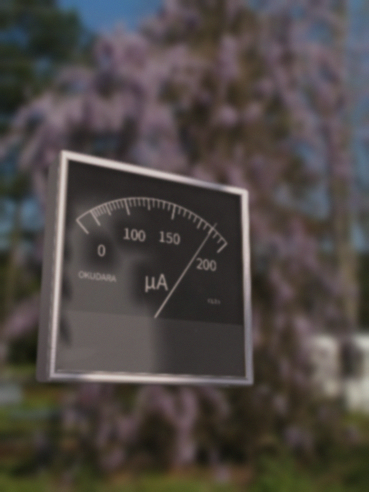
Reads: 185µA
